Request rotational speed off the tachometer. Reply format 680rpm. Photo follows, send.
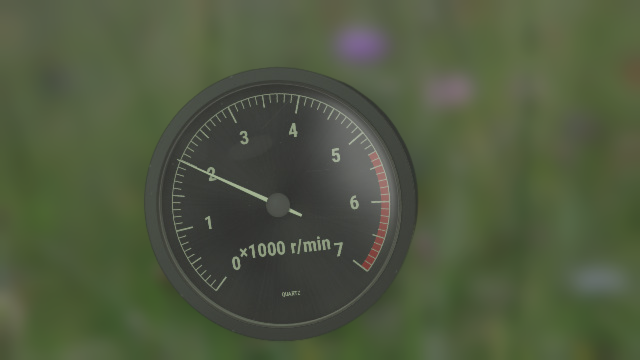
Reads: 2000rpm
